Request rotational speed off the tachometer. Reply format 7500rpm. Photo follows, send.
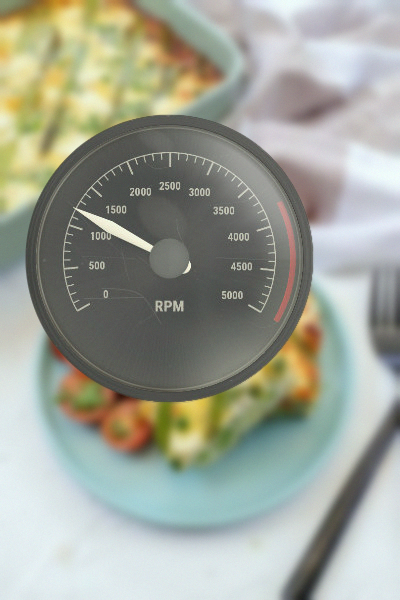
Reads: 1200rpm
